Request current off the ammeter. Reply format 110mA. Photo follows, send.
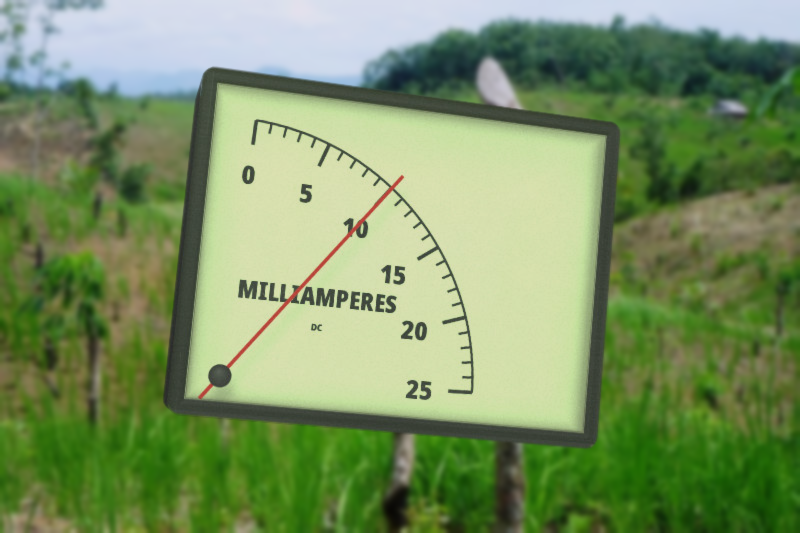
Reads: 10mA
